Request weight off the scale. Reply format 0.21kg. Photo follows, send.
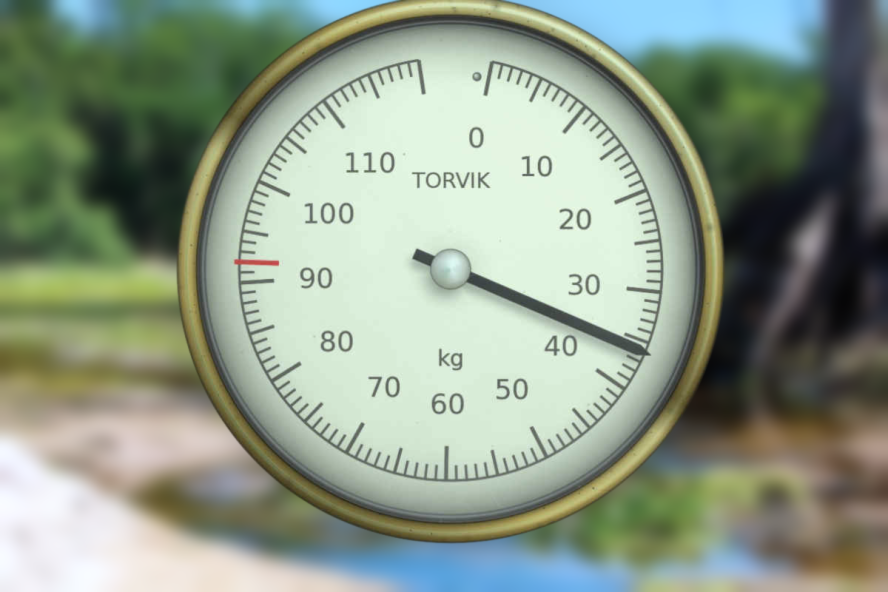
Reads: 36kg
